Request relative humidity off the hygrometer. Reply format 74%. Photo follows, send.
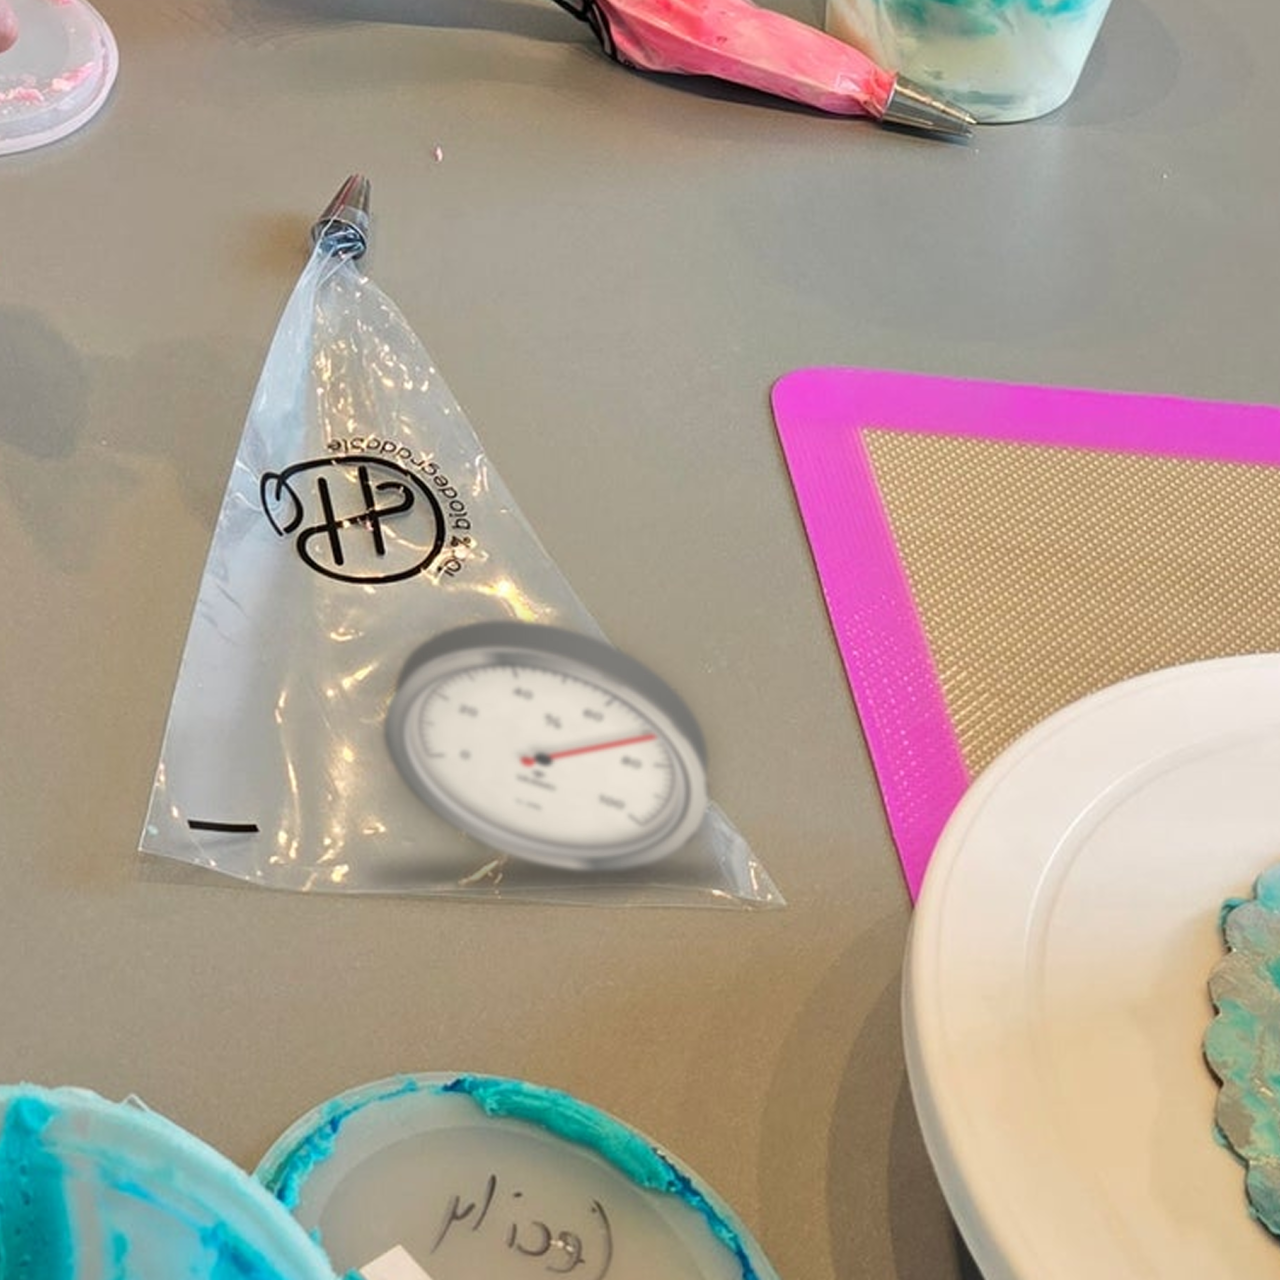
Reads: 70%
